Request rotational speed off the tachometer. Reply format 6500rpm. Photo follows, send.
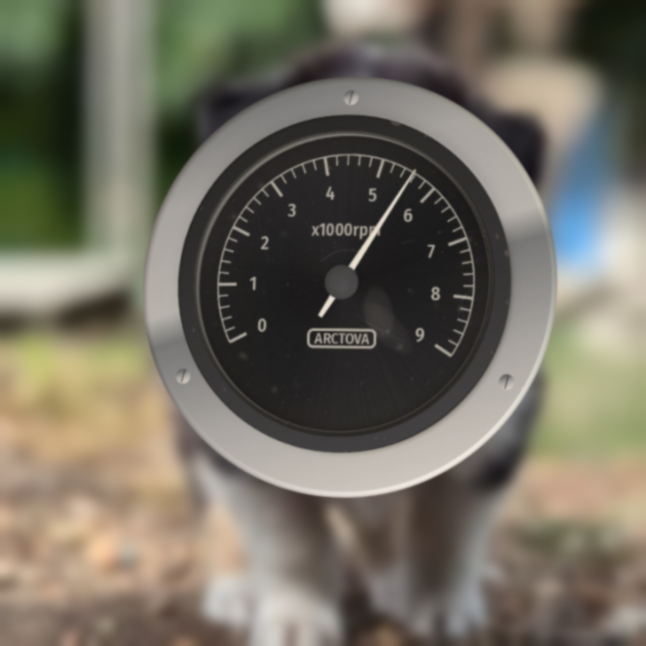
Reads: 5600rpm
